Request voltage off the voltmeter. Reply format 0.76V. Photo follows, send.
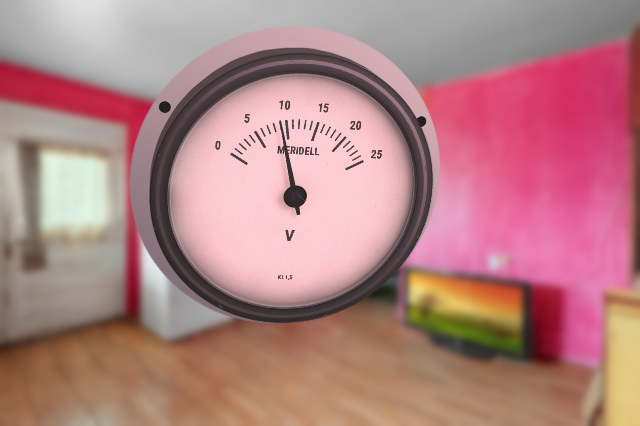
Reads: 9V
